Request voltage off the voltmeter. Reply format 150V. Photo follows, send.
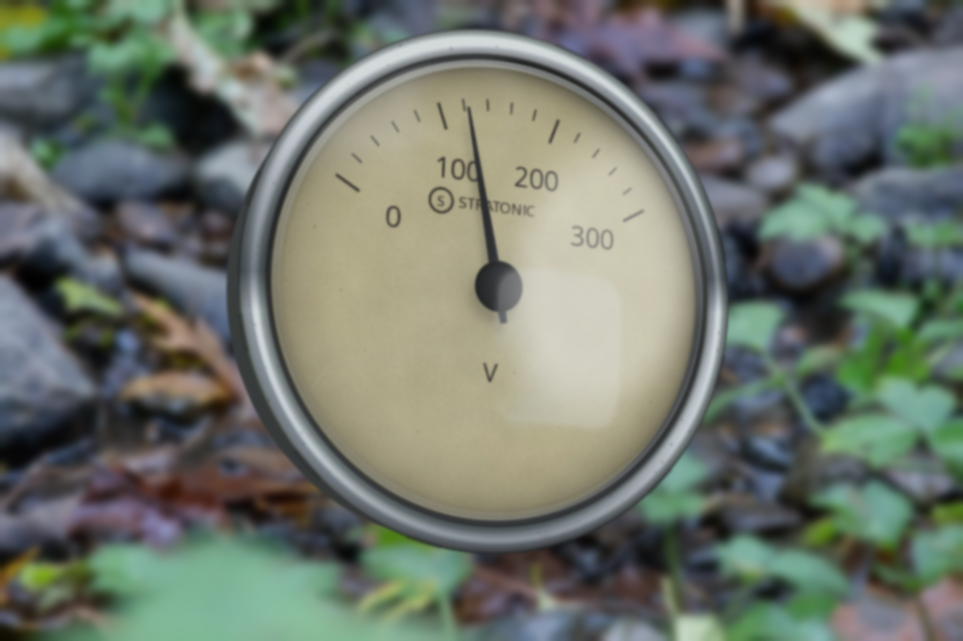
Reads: 120V
